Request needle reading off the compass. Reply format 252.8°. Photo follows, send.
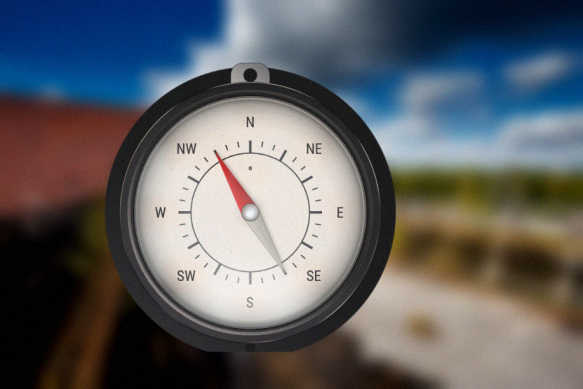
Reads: 330°
